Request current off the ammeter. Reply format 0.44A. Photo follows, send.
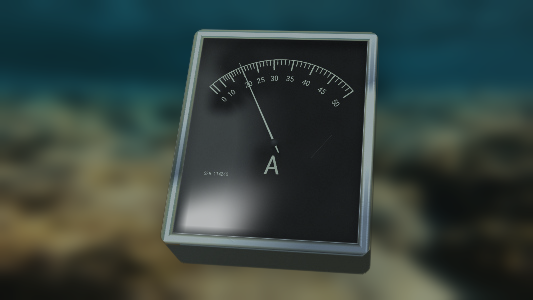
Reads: 20A
